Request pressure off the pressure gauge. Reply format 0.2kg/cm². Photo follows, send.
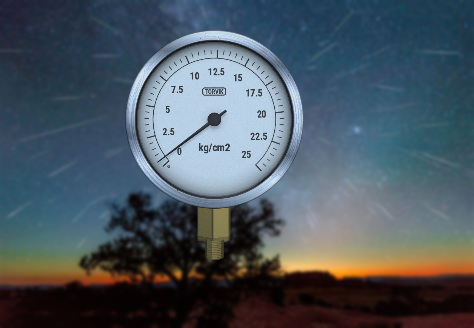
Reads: 0.5kg/cm²
